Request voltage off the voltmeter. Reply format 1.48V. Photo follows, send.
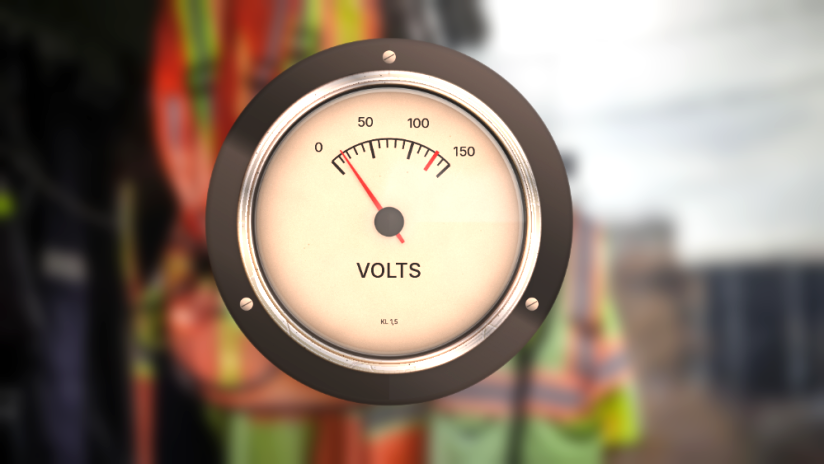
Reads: 15V
